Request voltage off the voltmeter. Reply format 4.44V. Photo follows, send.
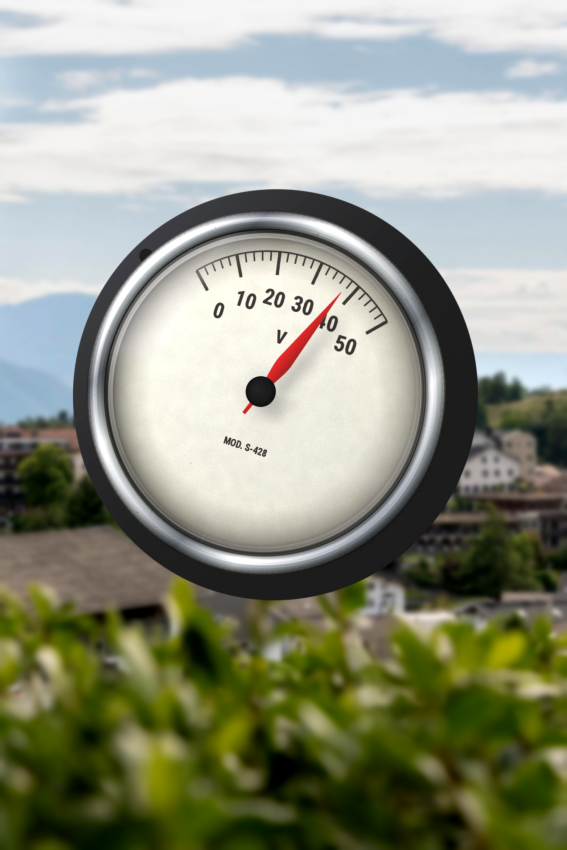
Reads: 38V
